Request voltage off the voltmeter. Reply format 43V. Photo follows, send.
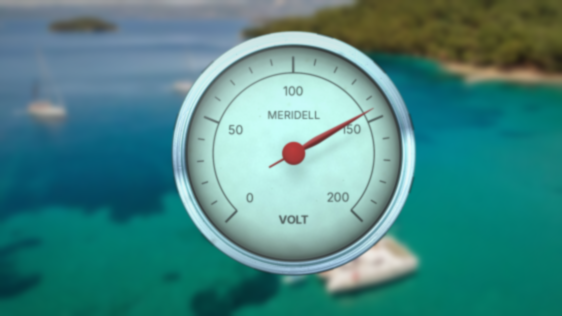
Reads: 145V
